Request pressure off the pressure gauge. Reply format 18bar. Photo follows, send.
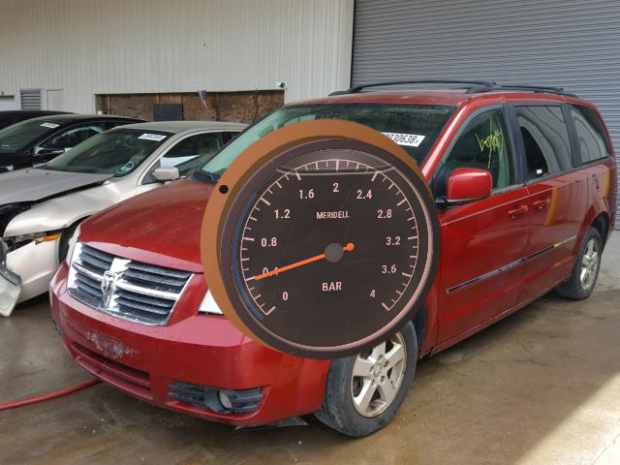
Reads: 0.4bar
